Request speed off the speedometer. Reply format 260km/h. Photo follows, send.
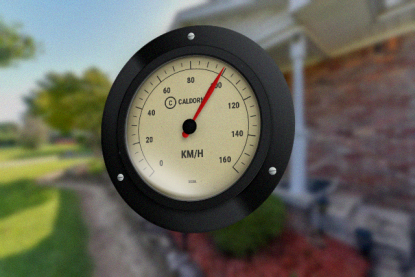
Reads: 100km/h
